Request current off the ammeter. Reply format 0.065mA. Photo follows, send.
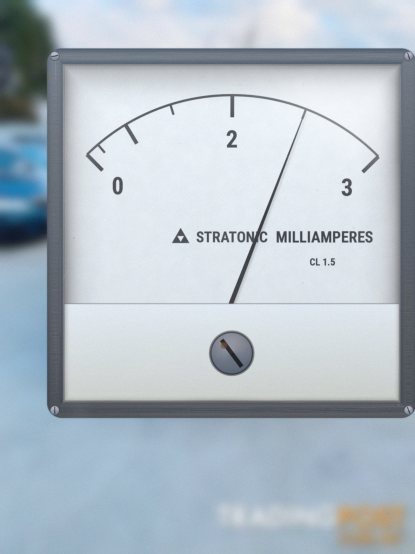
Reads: 2.5mA
